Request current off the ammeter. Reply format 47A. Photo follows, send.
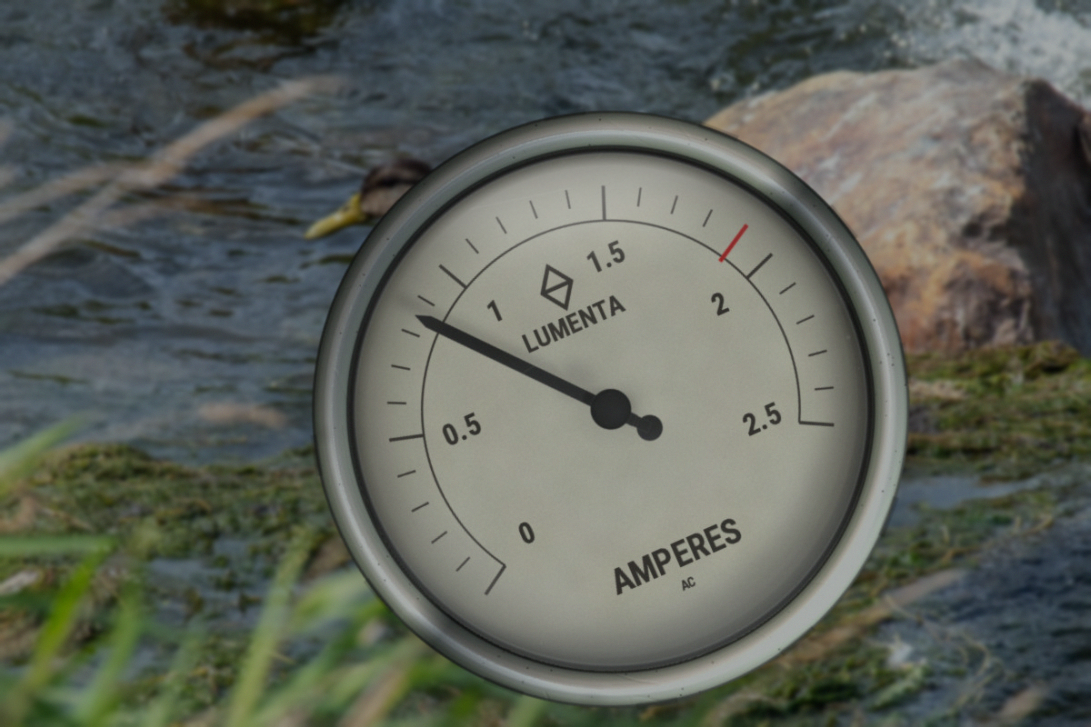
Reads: 0.85A
